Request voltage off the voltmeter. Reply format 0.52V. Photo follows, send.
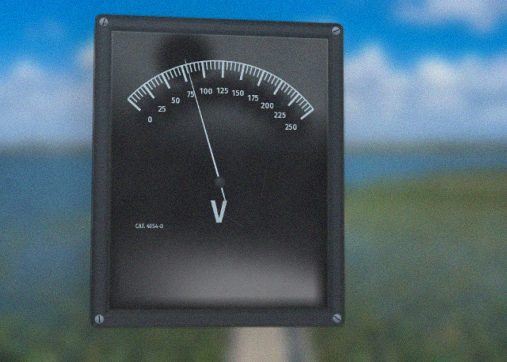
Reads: 80V
